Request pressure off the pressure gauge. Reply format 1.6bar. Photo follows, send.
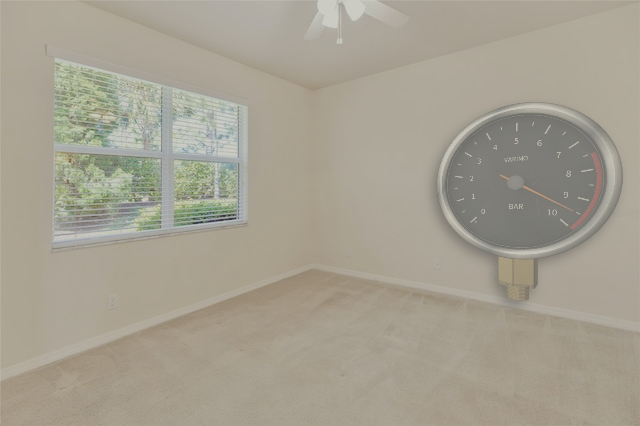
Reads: 9.5bar
